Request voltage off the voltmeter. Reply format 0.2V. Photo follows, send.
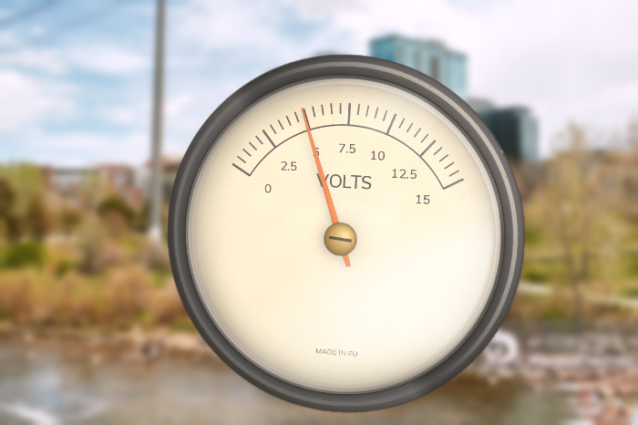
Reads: 5V
